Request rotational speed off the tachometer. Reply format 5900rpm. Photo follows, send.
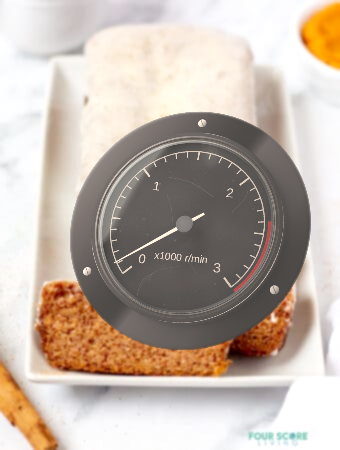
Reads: 100rpm
